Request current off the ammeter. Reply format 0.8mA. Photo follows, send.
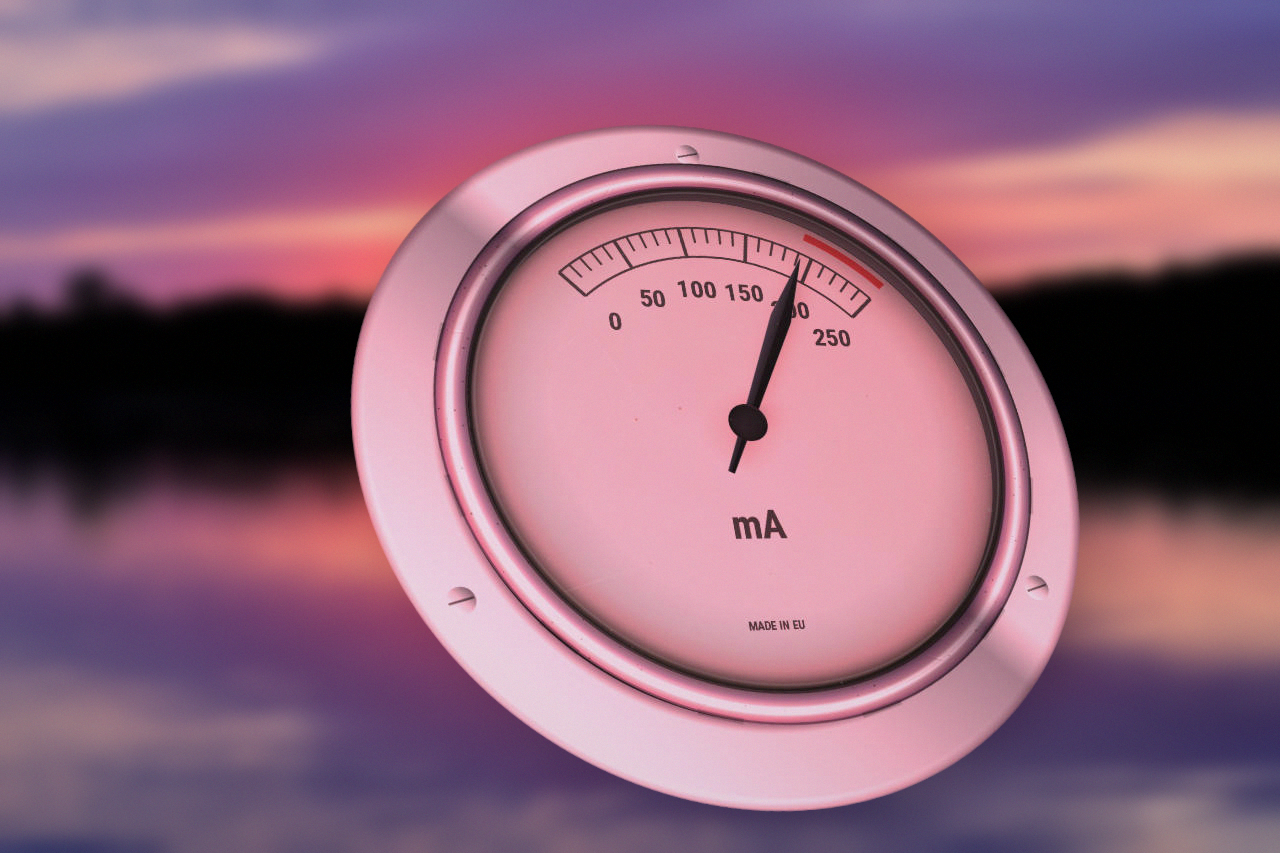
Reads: 190mA
